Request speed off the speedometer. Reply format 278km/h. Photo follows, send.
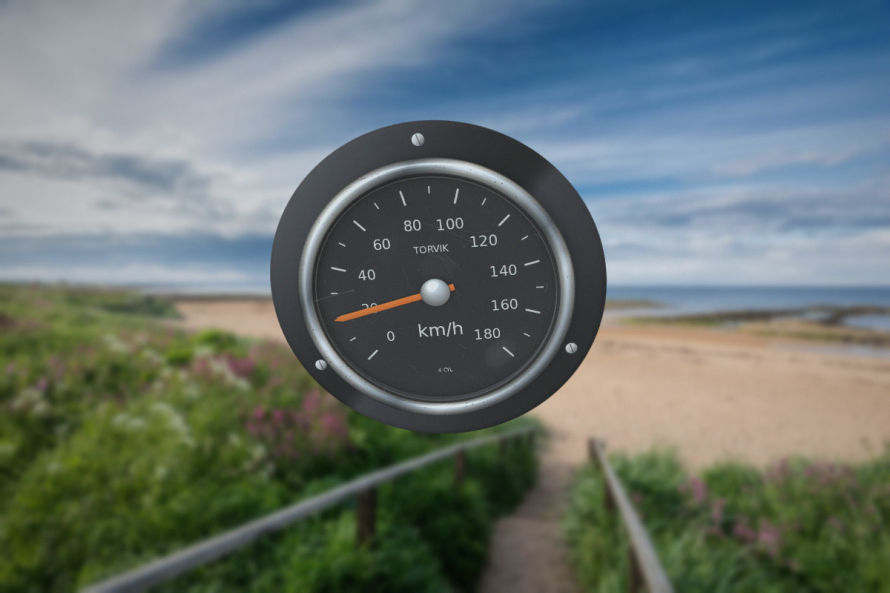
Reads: 20km/h
